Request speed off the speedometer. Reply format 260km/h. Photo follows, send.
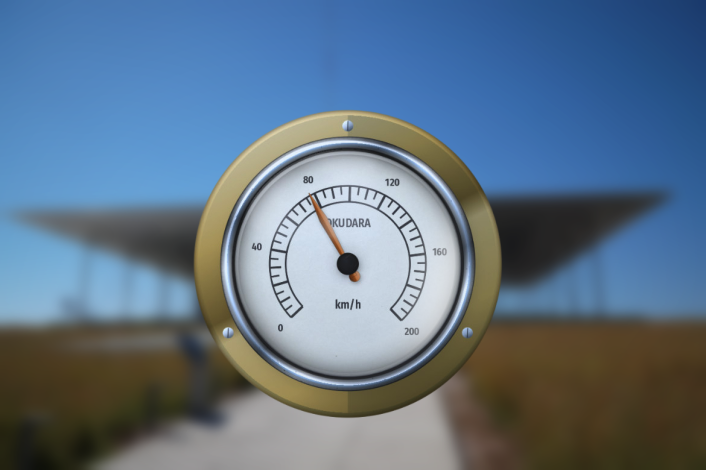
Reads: 77.5km/h
